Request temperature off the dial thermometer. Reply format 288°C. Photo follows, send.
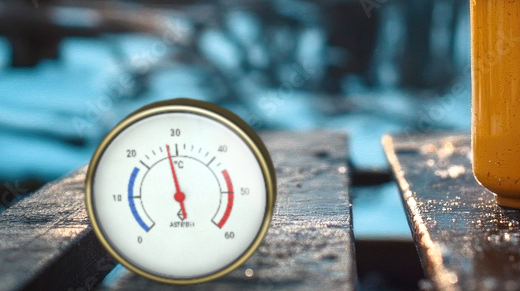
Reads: 28°C
